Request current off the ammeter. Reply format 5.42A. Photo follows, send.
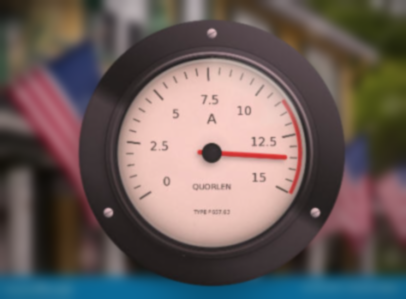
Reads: 13.5A
